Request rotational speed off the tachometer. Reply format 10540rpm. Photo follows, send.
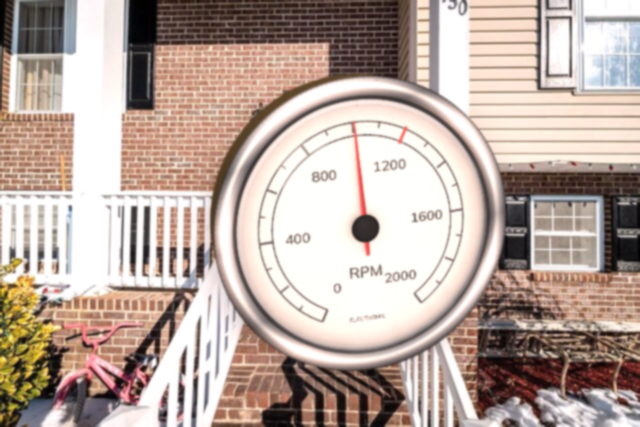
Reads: 1000rpm
